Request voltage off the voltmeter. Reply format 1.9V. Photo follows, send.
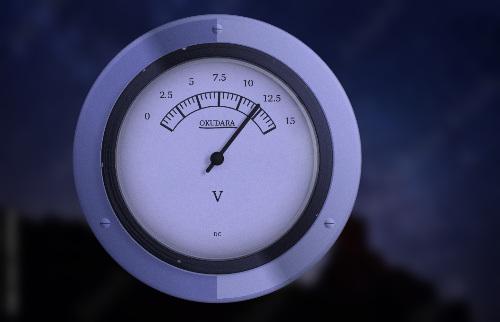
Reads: 12V
